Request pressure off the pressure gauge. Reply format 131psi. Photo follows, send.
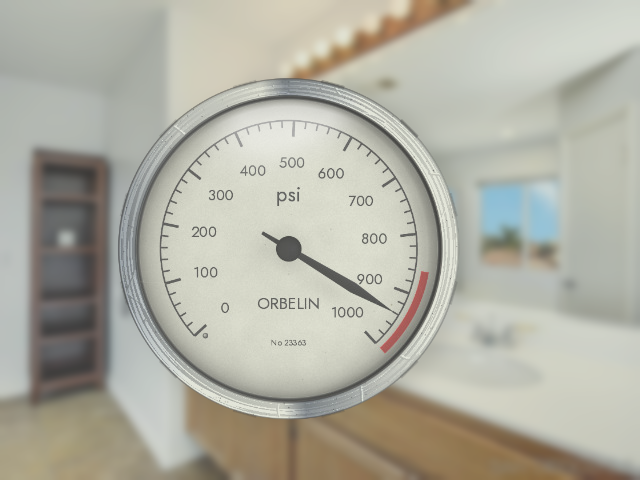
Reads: 940psi
